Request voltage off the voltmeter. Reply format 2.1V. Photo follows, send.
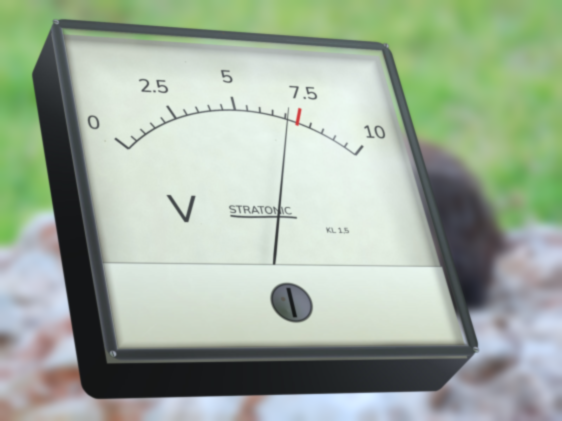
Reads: 7V
